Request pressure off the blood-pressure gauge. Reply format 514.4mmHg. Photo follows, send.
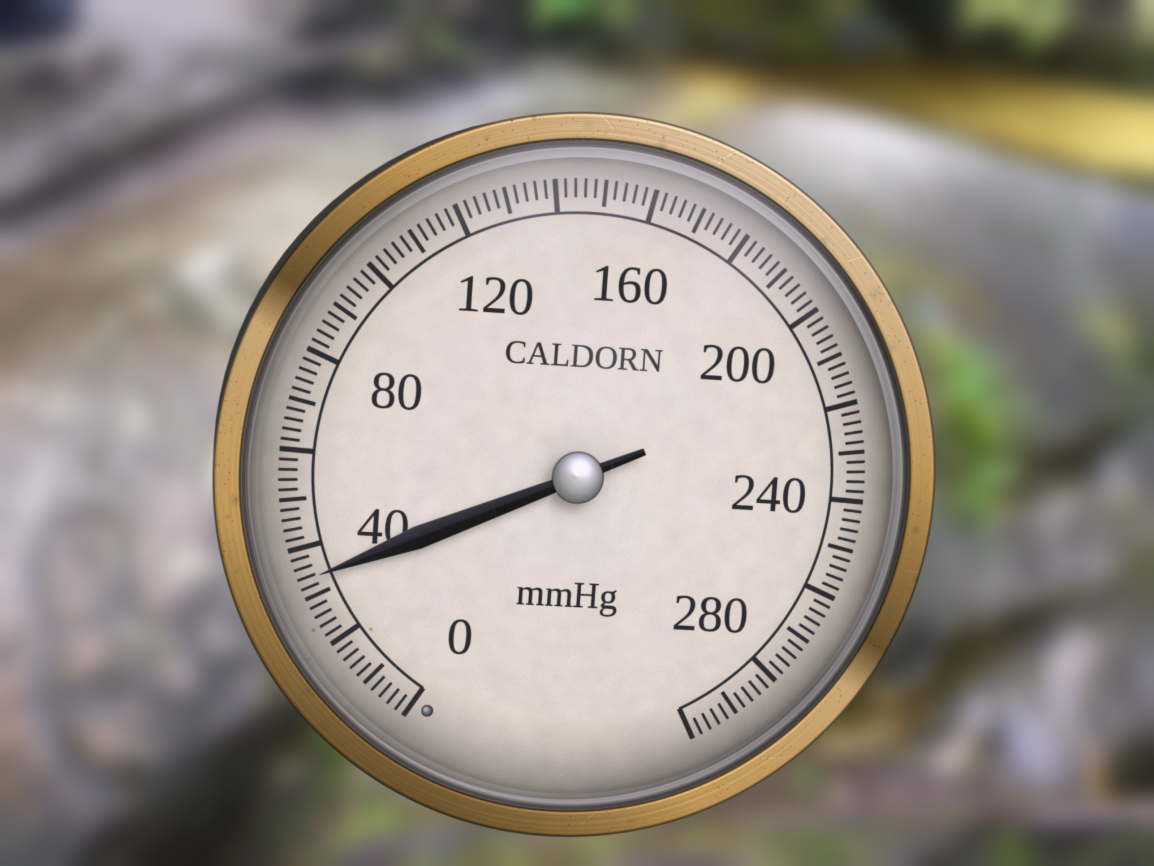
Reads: 34mmHg
